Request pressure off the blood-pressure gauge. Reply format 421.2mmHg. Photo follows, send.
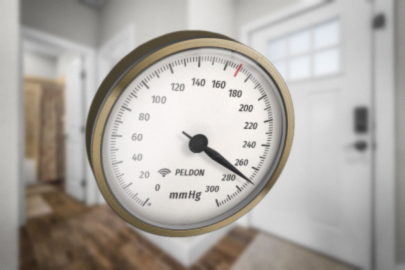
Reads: 270mmHg
